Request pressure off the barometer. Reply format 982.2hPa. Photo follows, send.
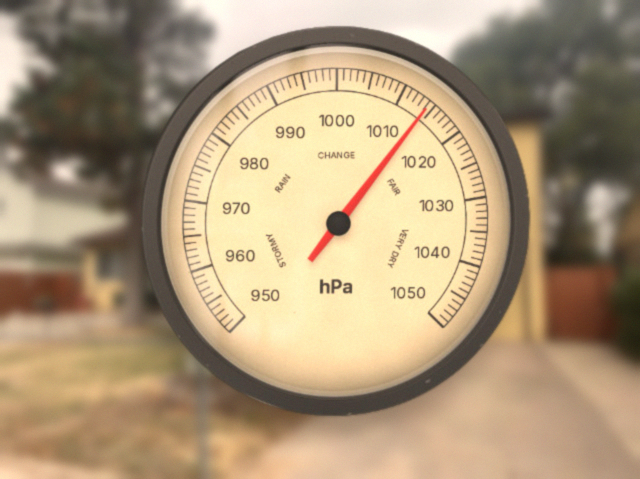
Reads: 1014hPa
